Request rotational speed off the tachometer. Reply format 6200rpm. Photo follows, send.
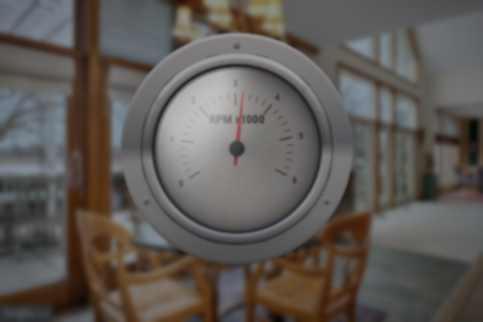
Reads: 3200rpm
